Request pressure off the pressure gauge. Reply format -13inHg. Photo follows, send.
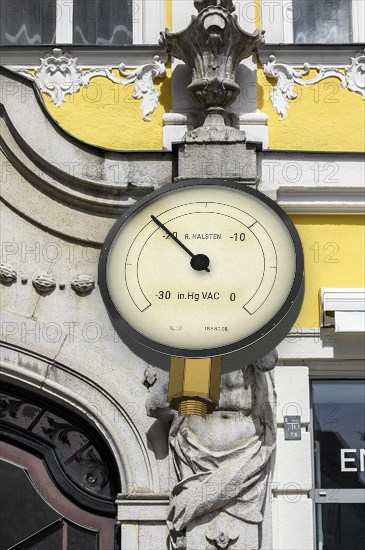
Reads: -20inHg
